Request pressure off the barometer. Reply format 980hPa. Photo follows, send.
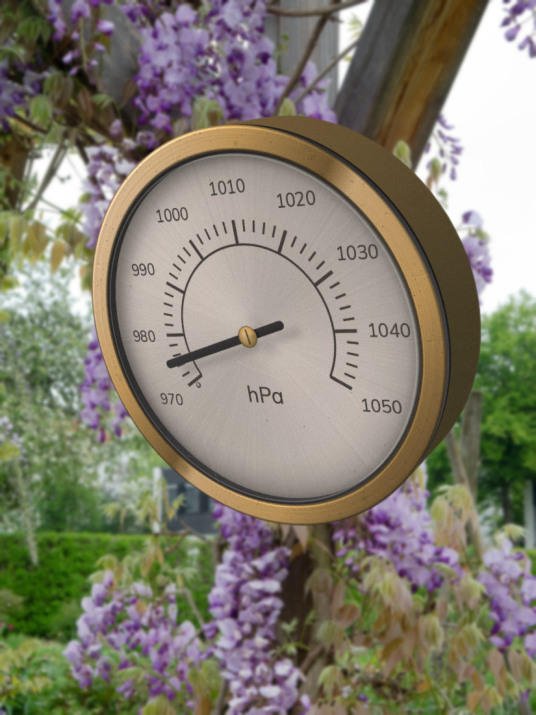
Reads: 975hPa
